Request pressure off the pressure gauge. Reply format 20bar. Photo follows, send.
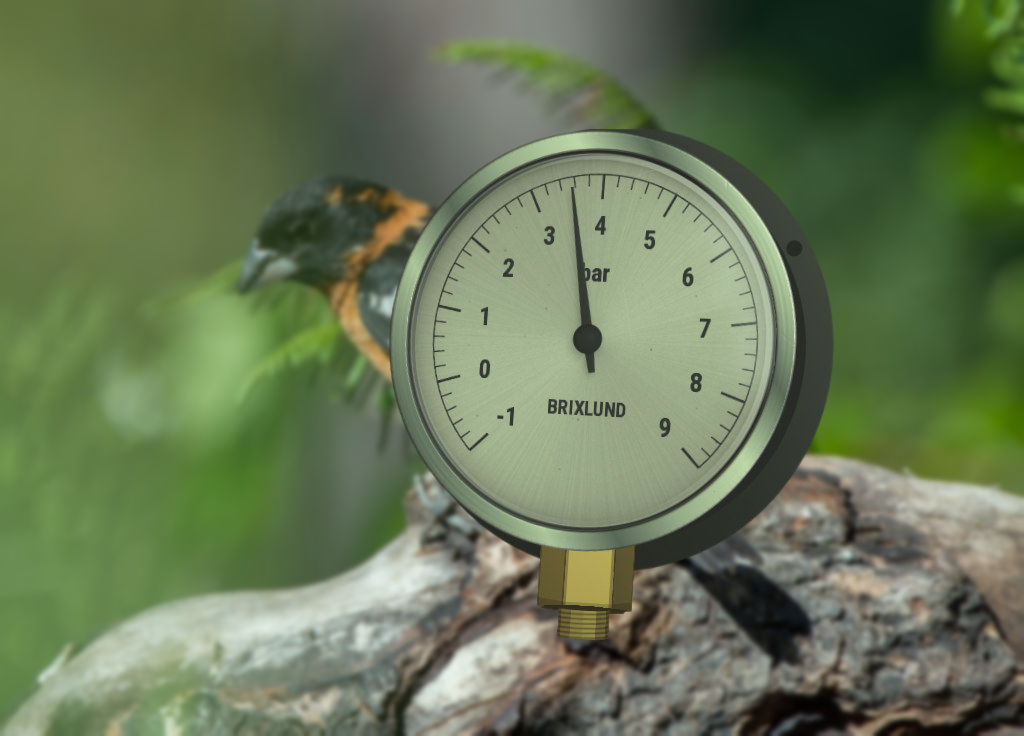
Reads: 3.6bar
